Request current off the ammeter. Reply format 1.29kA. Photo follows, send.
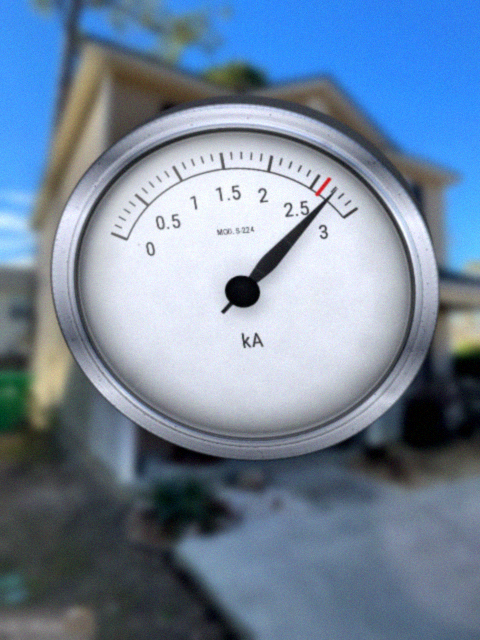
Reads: 2.7kA
